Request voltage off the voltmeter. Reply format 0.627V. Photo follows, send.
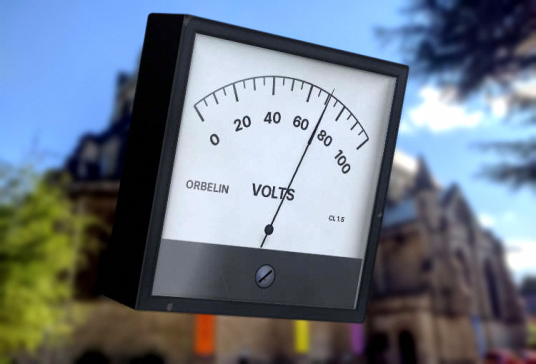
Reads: 70V
